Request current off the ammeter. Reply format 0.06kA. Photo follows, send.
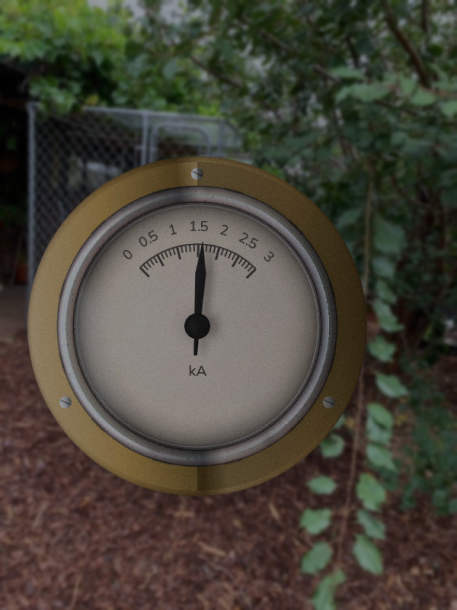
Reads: 1.6kA
